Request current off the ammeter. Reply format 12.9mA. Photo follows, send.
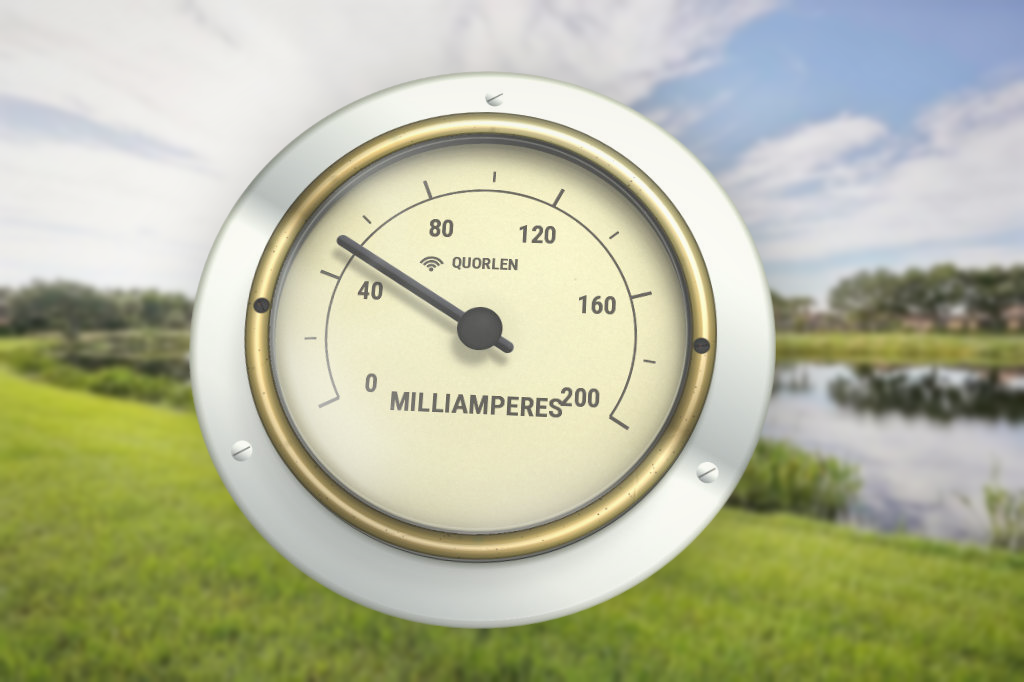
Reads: 50mA
